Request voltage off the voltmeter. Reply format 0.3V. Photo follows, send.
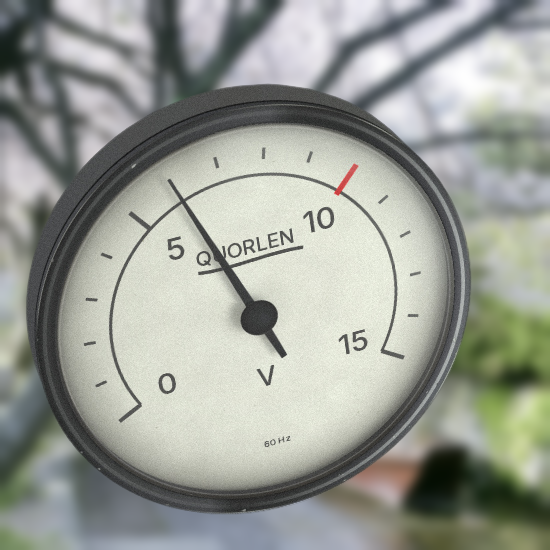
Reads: 6V
